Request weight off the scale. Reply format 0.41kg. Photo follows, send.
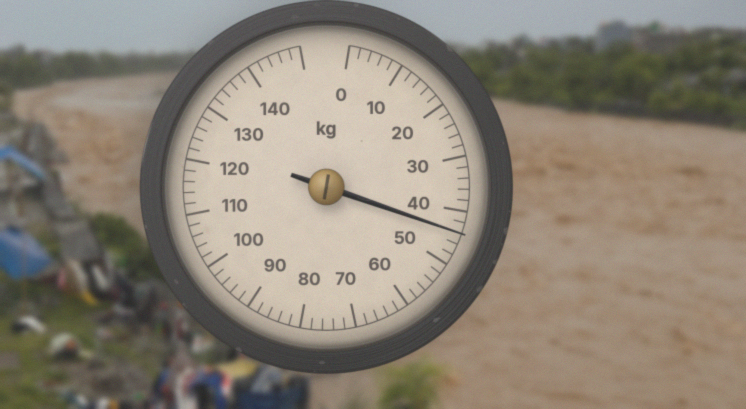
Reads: 44kg
